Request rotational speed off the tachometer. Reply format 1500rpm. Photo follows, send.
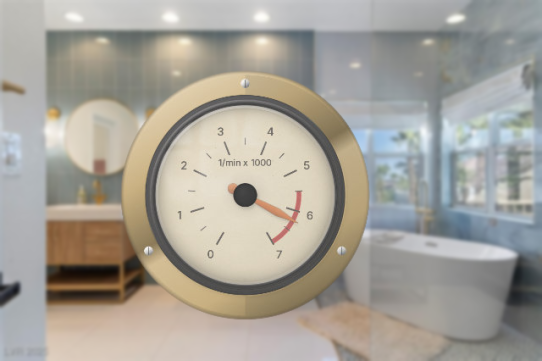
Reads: 6250rpm
